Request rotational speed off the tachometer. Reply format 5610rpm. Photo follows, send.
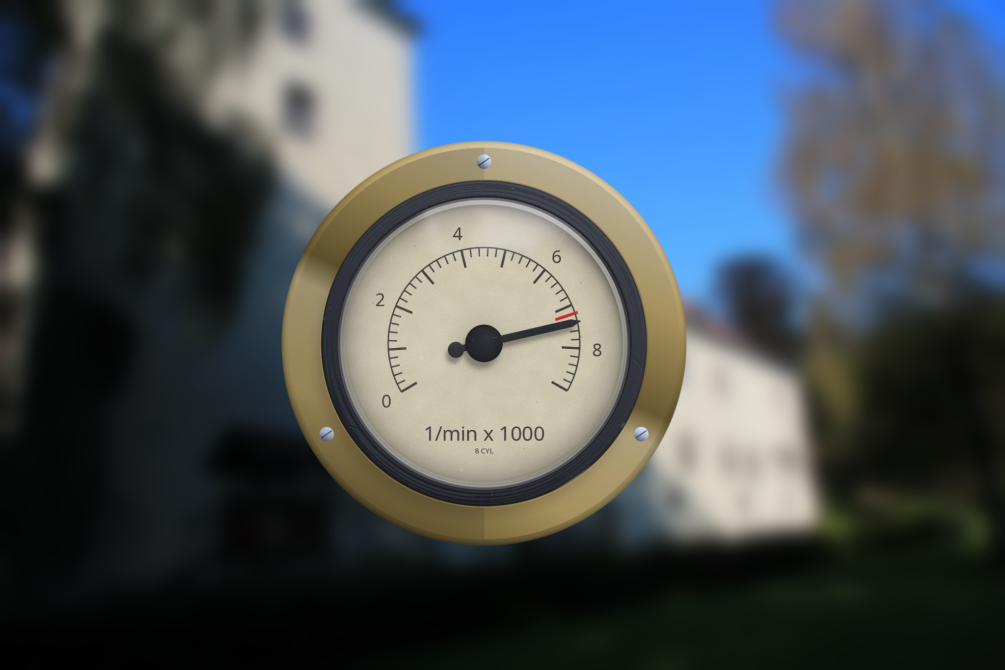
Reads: 7400rpm
